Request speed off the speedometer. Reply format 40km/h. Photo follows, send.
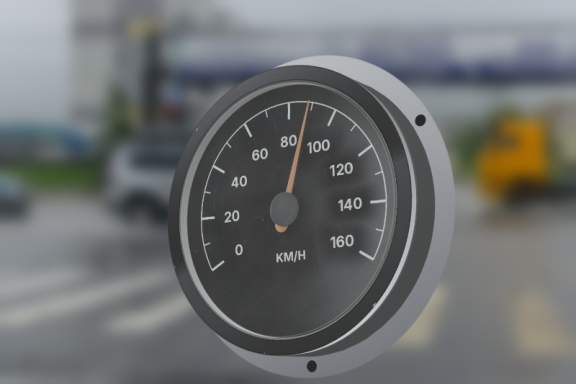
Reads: 90km/h
